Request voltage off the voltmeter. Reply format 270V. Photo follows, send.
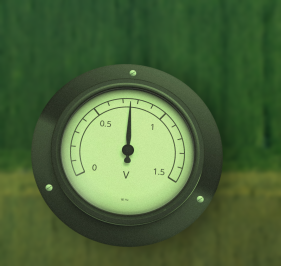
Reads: 0.75V
